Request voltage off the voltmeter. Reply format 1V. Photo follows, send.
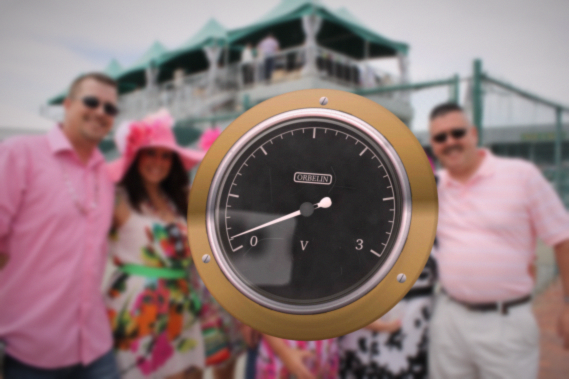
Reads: 0.1V
